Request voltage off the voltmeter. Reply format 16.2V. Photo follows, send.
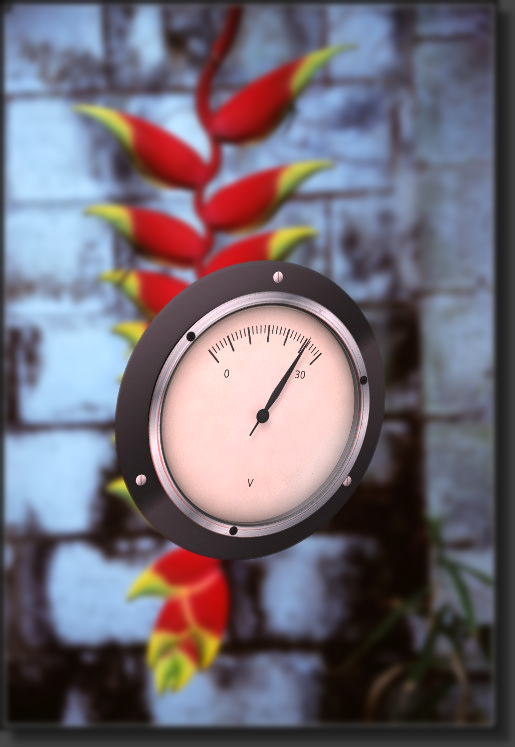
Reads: 25V
